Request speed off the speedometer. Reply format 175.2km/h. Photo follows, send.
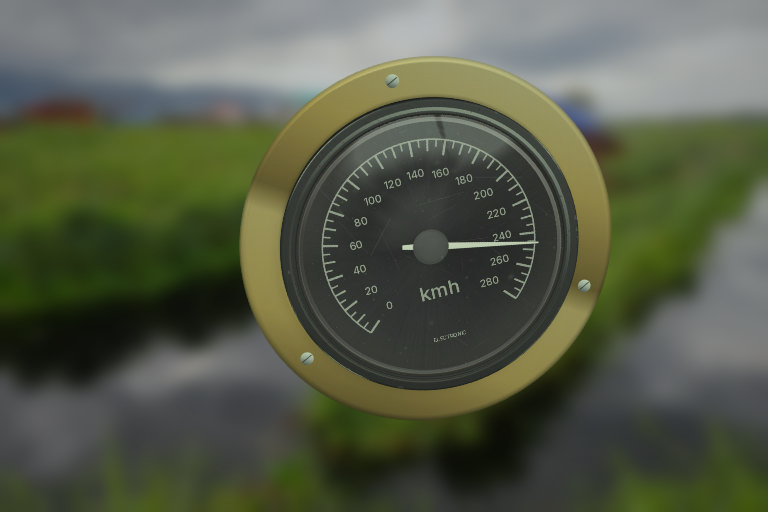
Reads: 245km/h
